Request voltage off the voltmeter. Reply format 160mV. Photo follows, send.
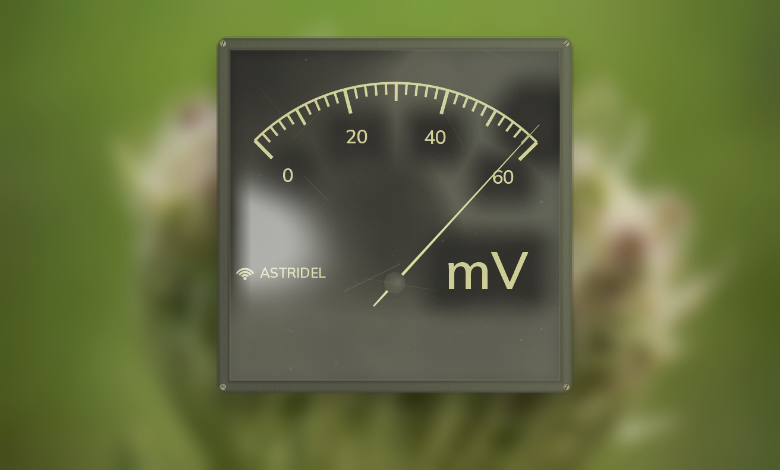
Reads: 58mV
